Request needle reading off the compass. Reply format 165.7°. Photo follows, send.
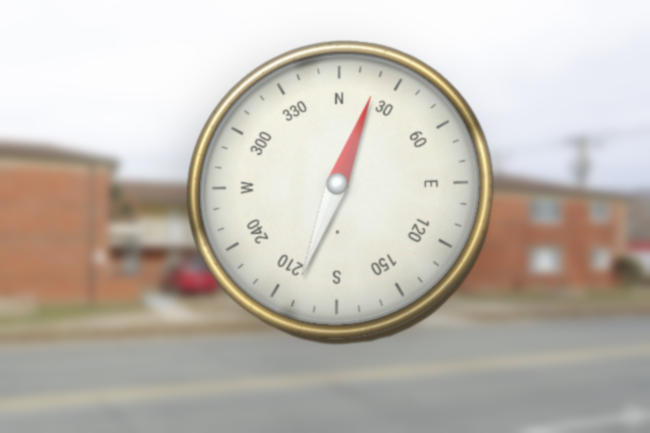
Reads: 20°
